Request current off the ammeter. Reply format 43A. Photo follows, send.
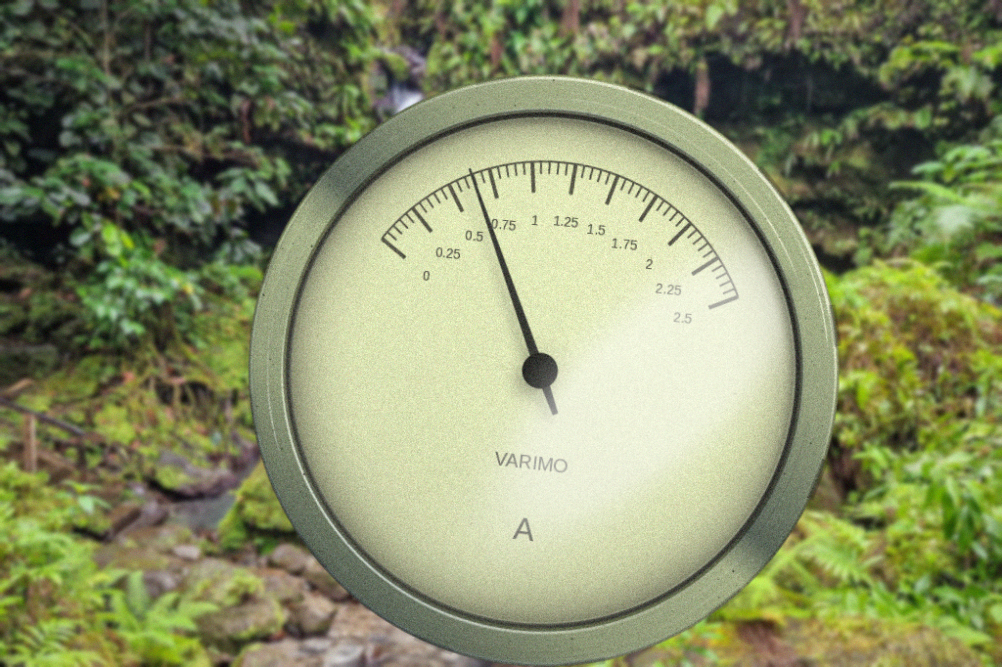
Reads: 0.65A
